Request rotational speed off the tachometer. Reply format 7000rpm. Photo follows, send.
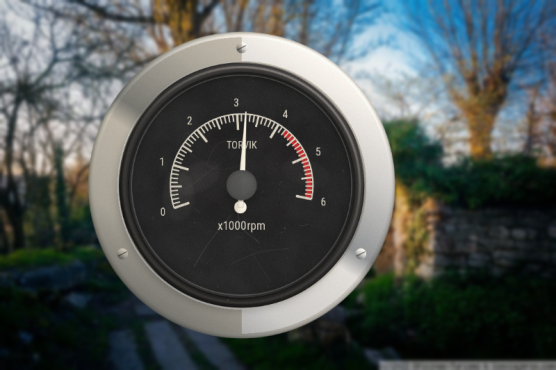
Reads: 3200rpm
